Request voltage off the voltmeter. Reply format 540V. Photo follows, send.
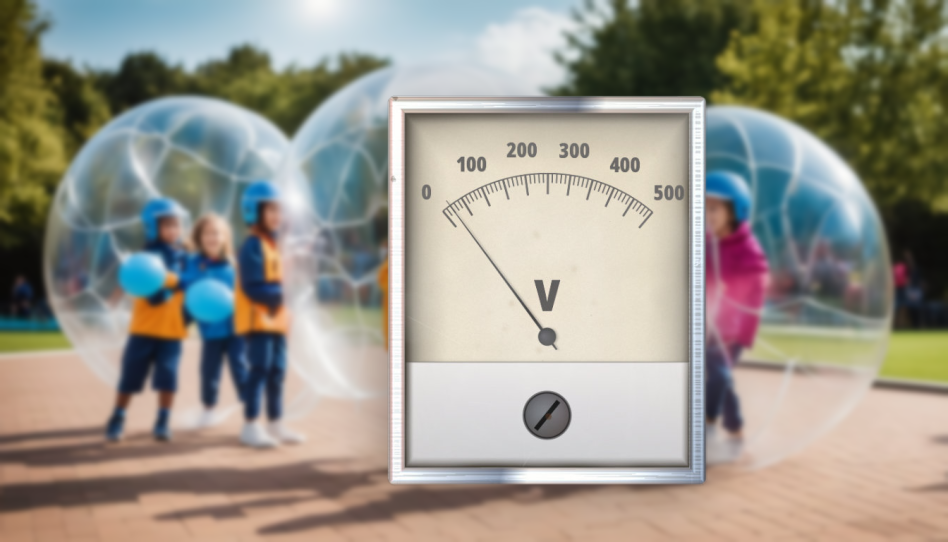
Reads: 20V
